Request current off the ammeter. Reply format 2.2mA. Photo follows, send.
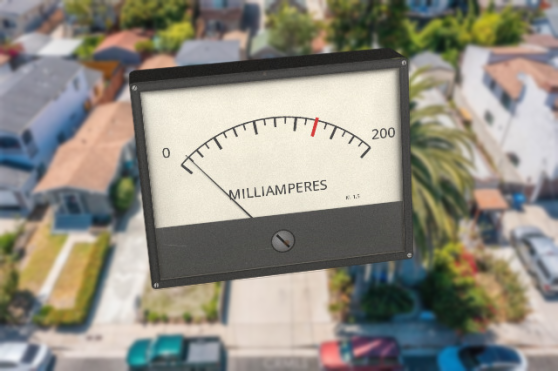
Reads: 10mA
